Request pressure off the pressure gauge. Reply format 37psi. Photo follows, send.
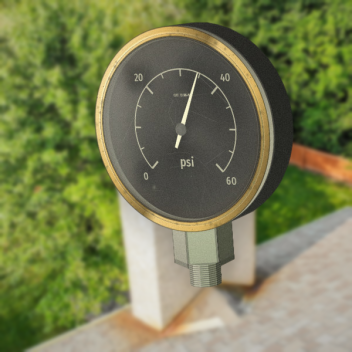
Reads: 35psi
